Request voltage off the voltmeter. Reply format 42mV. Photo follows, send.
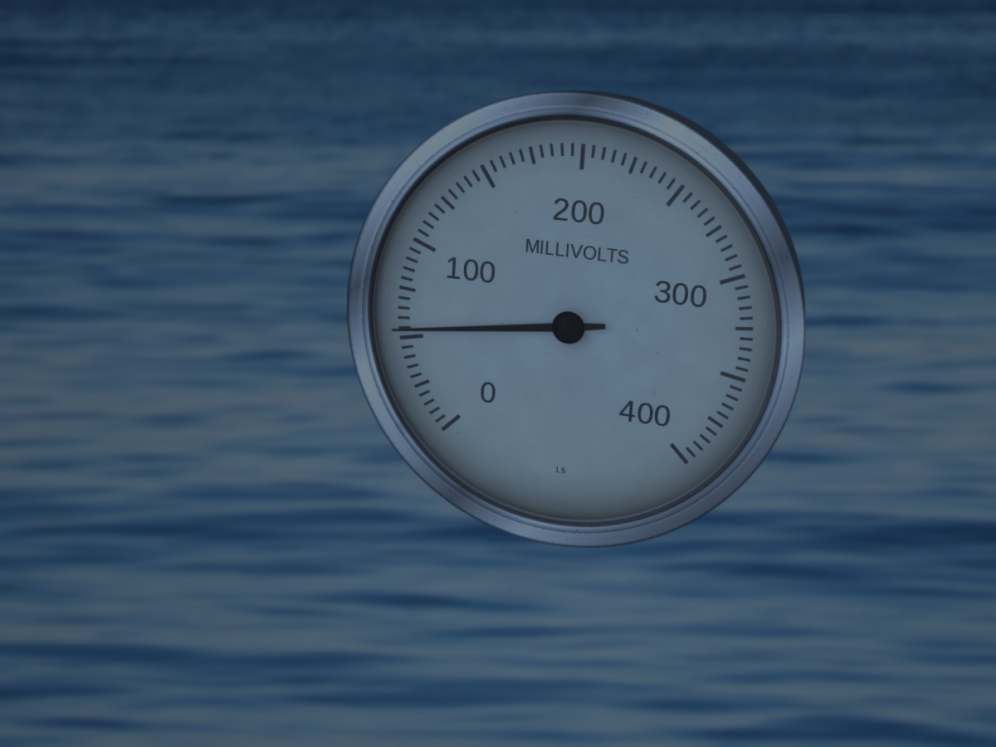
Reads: 55mV
